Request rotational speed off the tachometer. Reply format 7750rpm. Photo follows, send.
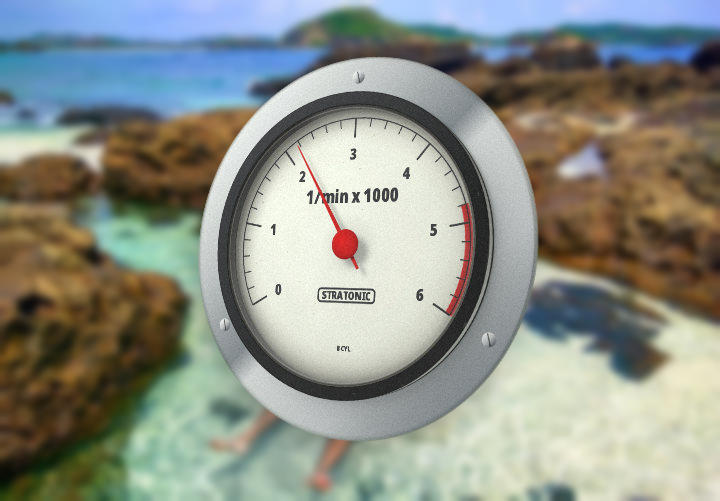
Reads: 2200rpm
